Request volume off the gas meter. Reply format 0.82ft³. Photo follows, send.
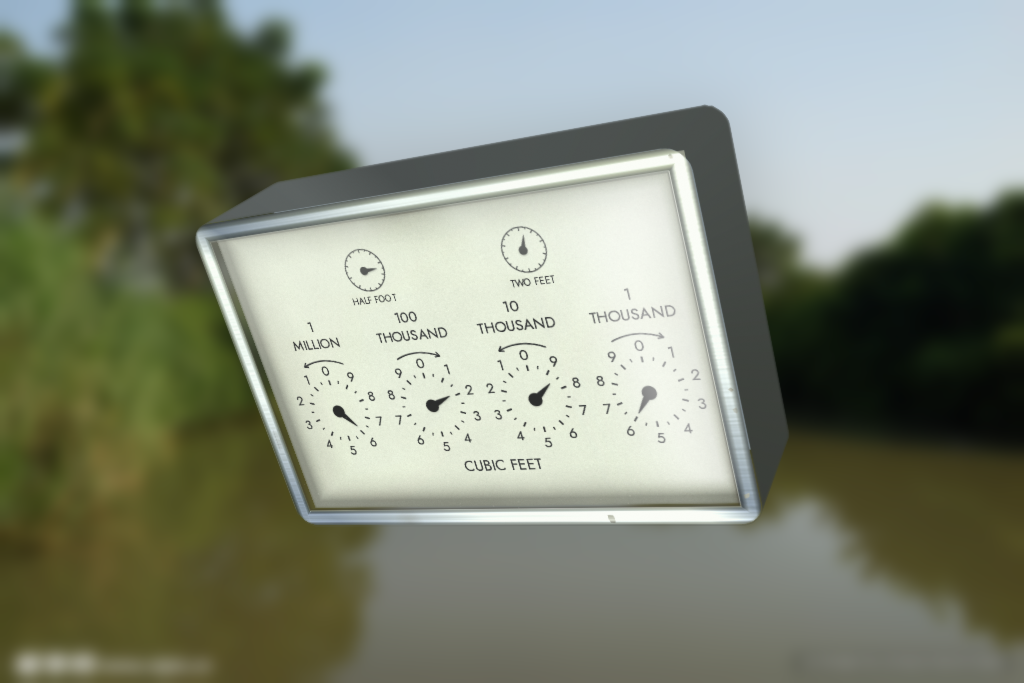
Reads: 618600ft³
